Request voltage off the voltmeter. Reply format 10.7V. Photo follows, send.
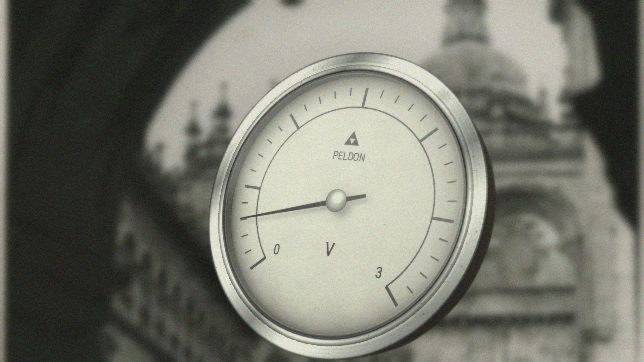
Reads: 0.3V
